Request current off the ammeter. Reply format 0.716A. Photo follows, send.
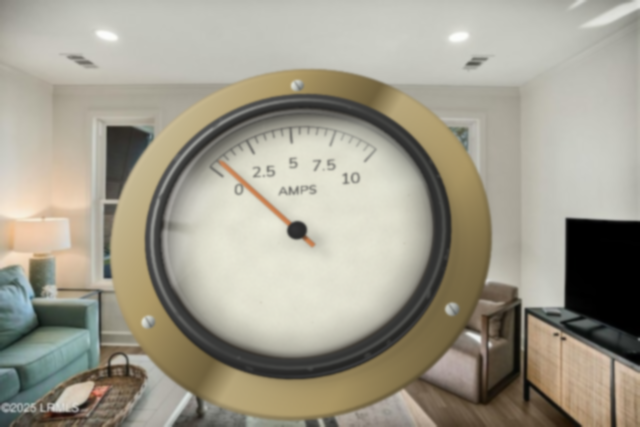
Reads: 0.5A
